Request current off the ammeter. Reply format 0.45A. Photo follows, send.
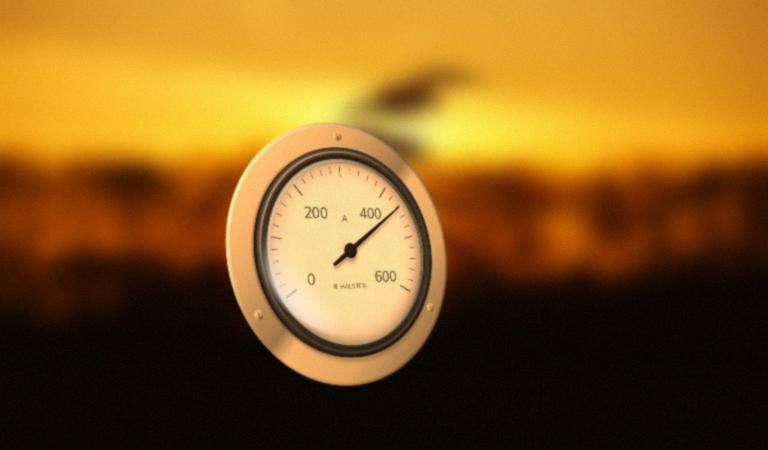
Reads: 440A
